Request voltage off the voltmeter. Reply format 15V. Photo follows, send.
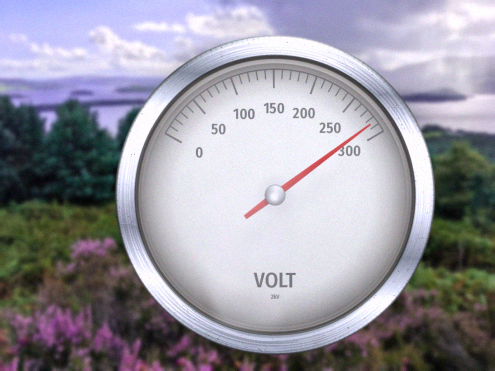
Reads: 285V
